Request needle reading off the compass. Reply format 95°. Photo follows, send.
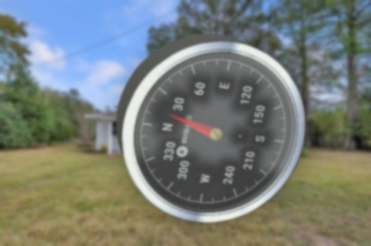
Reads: 15°
